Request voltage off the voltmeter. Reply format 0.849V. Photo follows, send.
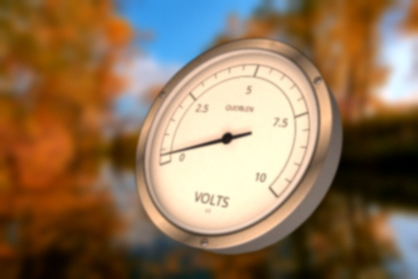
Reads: 0.25V
